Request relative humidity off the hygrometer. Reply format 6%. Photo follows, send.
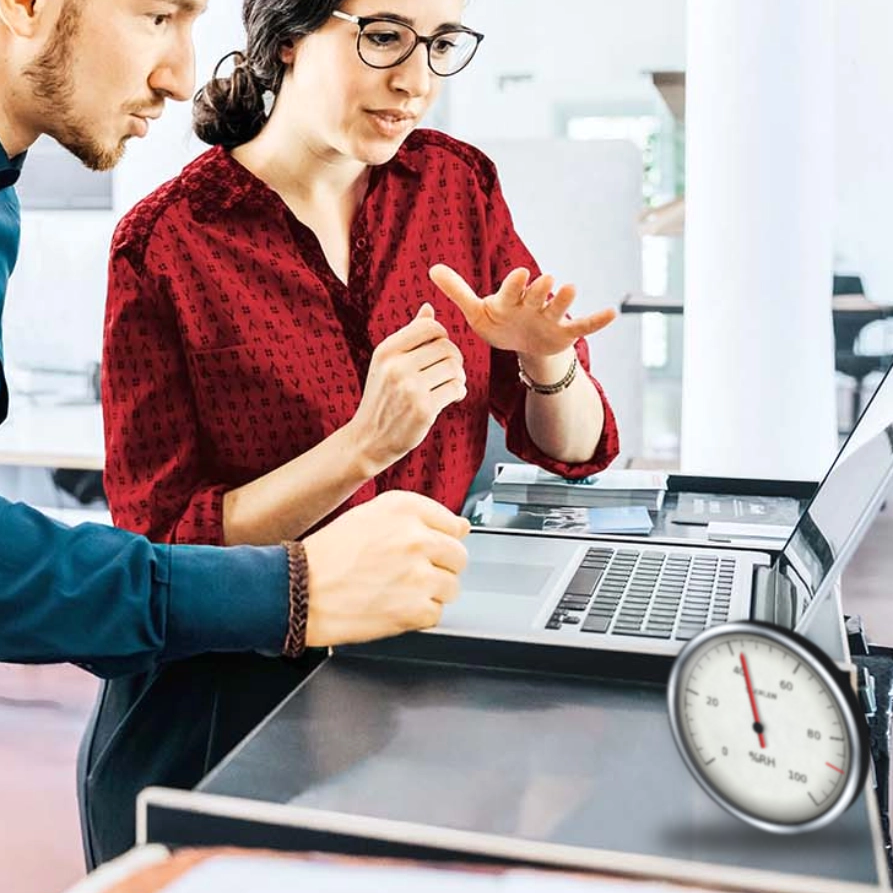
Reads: 44%
